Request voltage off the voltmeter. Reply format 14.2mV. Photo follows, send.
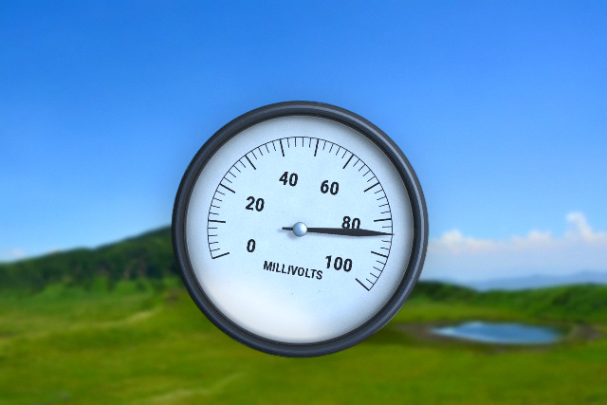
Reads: 84mV
